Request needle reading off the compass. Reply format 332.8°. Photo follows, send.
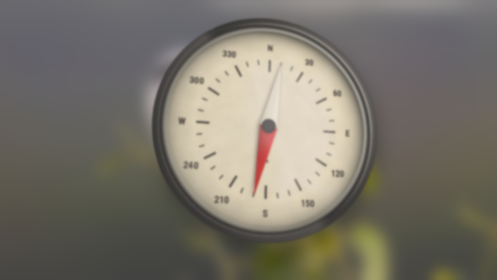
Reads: 190°
